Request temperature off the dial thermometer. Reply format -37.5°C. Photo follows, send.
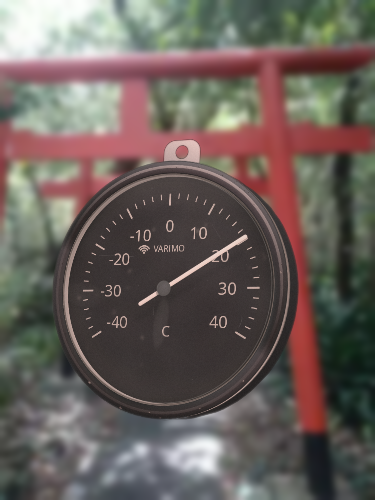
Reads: 20°C
